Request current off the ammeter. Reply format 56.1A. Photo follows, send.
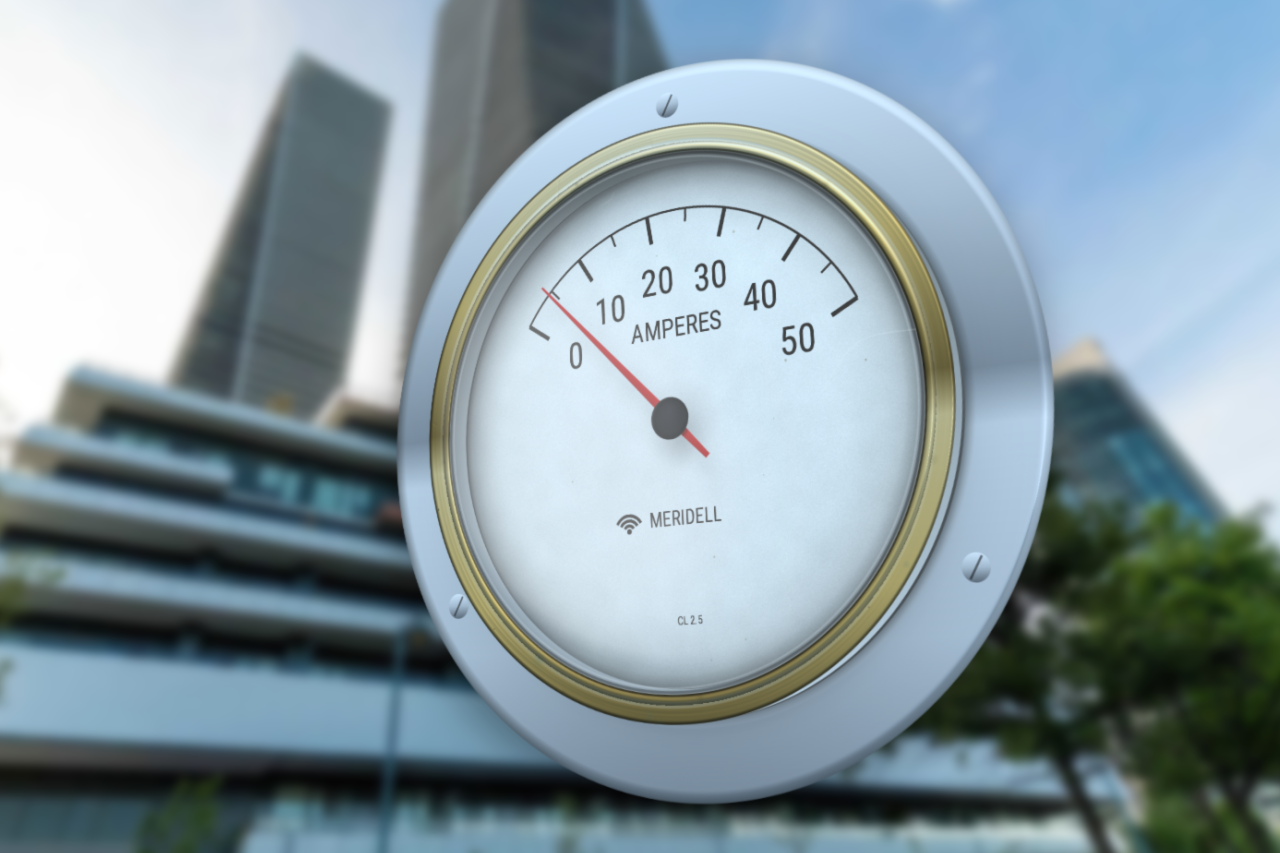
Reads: 5A
